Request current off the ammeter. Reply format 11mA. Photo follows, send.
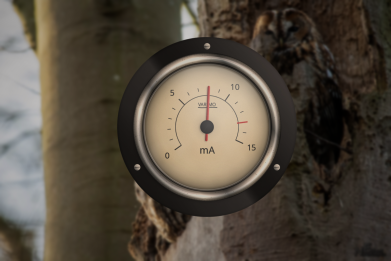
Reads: 8mA
